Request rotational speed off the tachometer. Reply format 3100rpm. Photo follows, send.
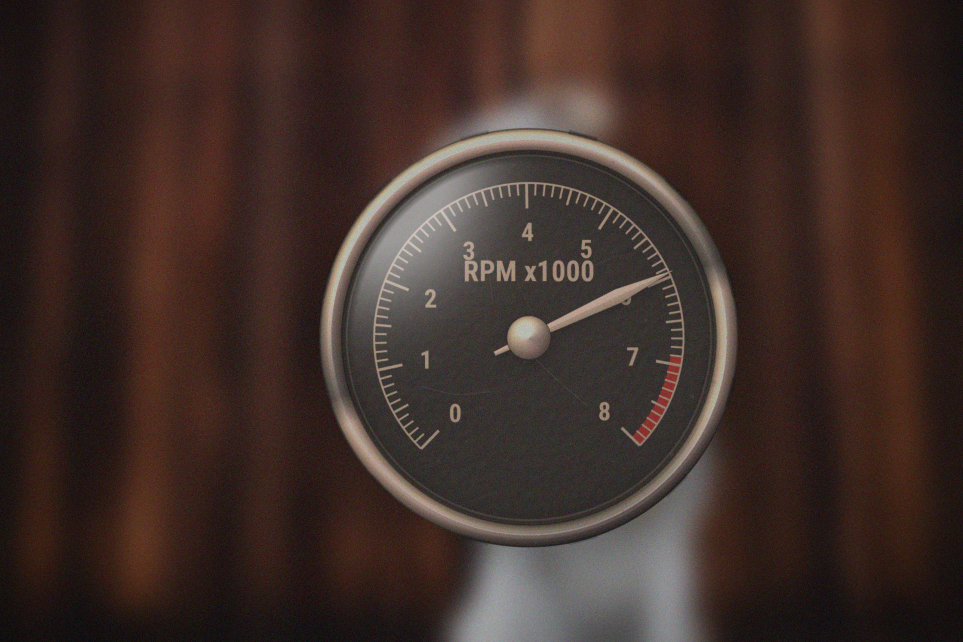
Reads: 5950rpm
